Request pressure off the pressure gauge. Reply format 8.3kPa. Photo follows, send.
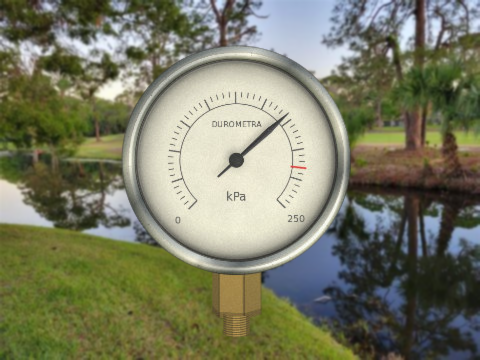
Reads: 170kPa
